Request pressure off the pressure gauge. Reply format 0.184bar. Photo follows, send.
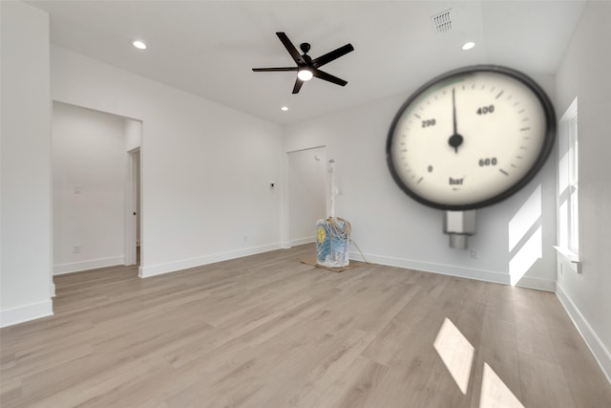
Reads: 300bar
